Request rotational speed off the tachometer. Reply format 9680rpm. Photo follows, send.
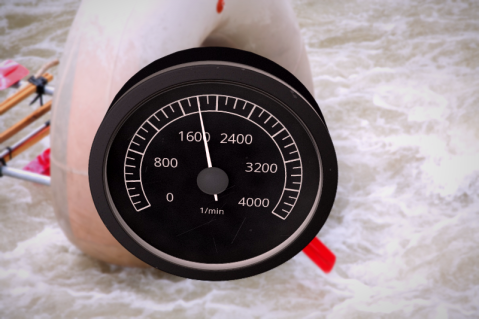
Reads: 1800rpm
